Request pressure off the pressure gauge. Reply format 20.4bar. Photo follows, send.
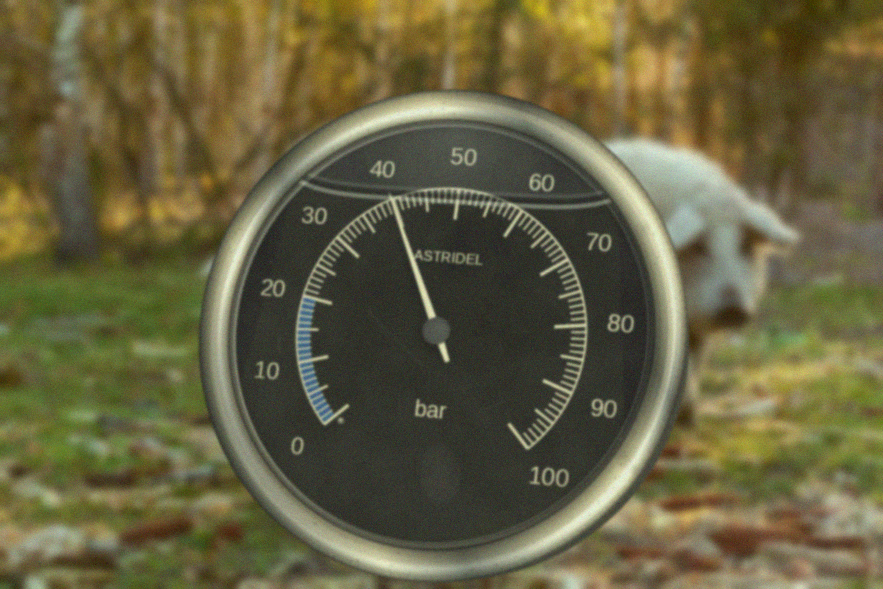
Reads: 40bar
